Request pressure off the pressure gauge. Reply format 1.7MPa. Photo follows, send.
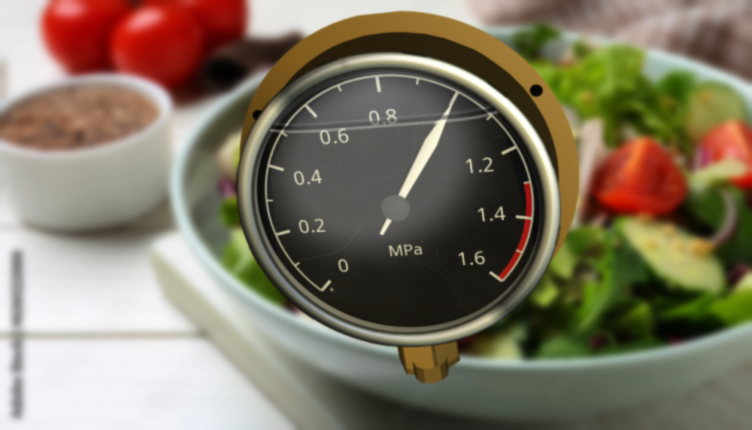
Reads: 1MPa
